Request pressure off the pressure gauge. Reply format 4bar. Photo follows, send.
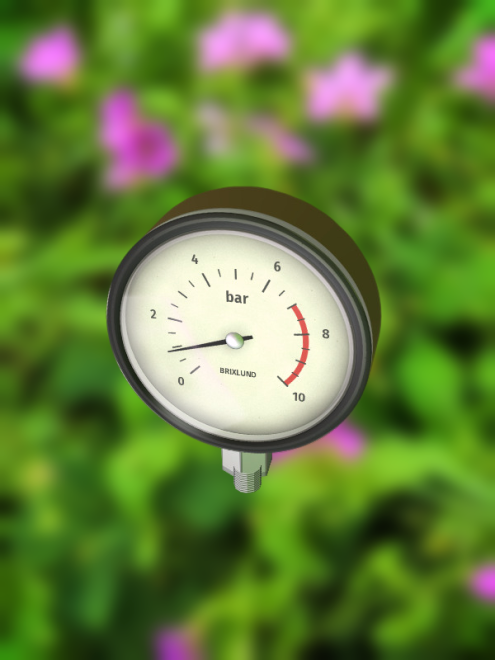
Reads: 1bar
